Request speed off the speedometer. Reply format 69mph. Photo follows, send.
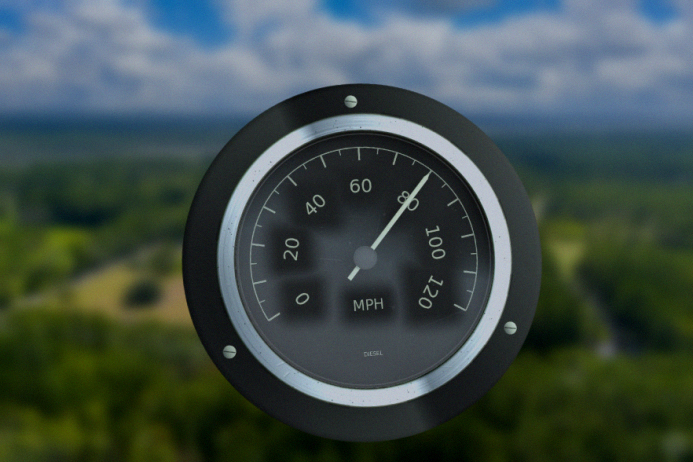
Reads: 80mph
